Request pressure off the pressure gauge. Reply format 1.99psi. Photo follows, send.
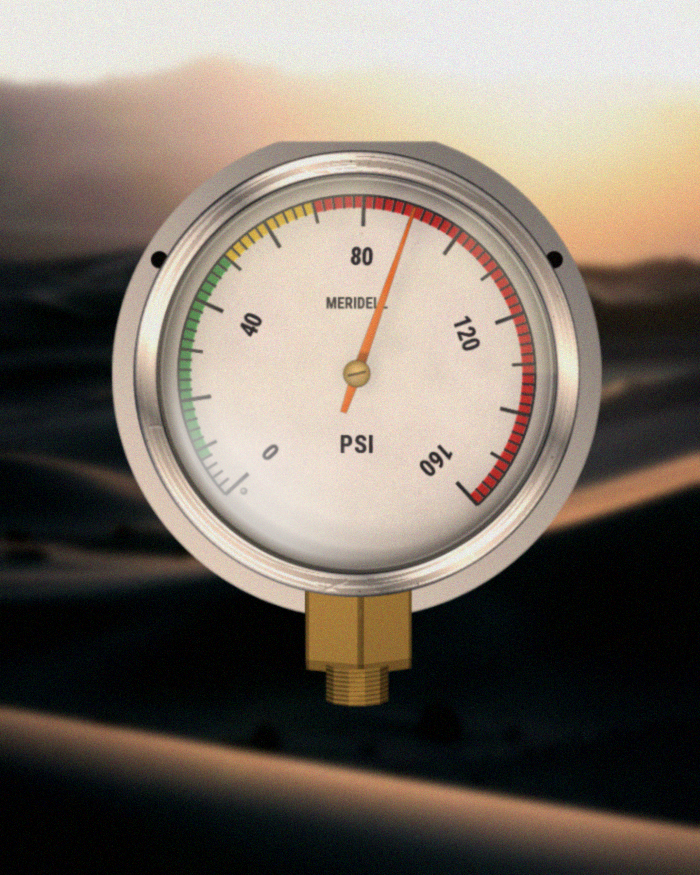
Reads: 90psi
